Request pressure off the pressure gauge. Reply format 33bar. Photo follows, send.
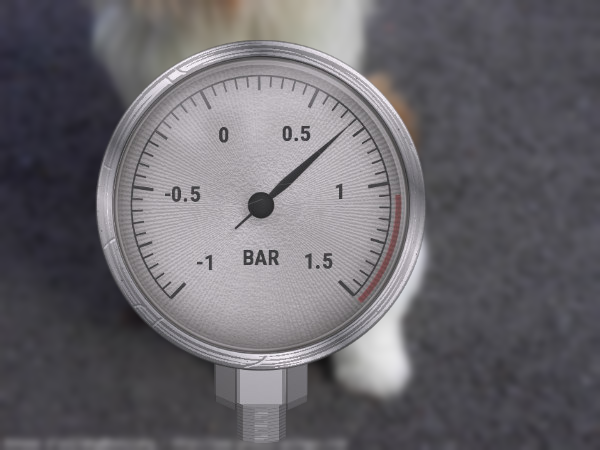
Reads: 0.7bar
